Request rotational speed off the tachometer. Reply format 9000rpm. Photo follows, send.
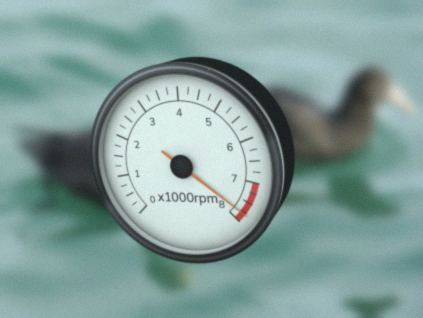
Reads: 7750rpm
